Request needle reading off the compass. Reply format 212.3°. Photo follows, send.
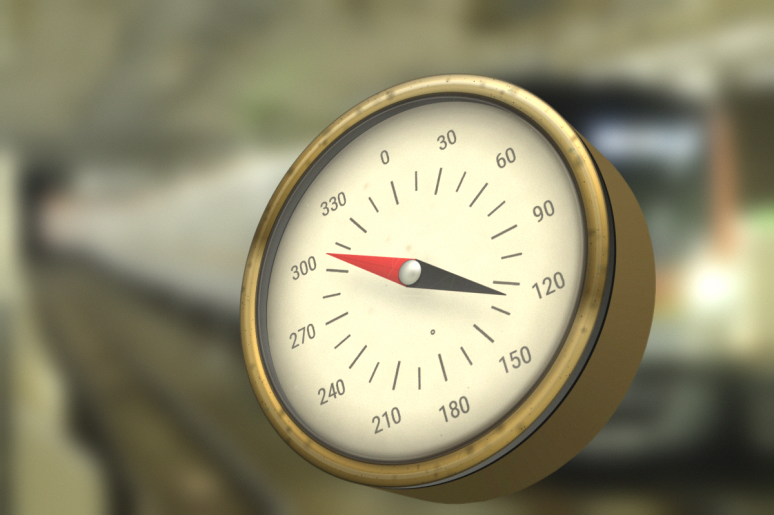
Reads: 307.5°
